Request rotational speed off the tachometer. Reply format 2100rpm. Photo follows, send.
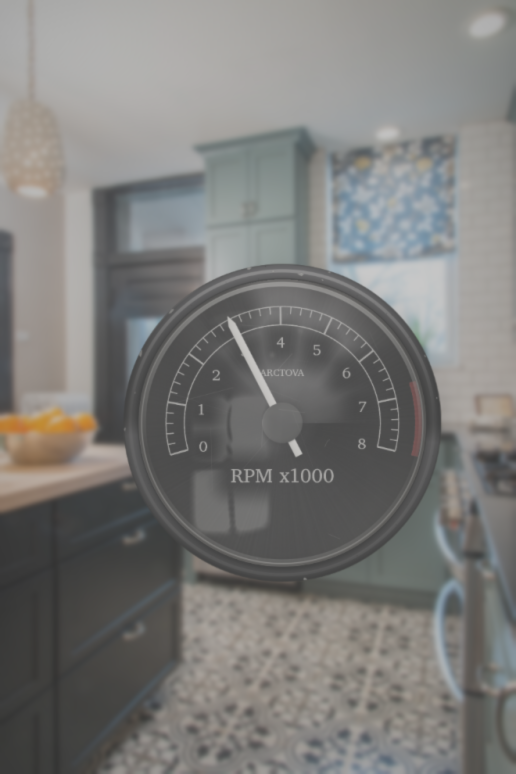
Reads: 3000rpm
